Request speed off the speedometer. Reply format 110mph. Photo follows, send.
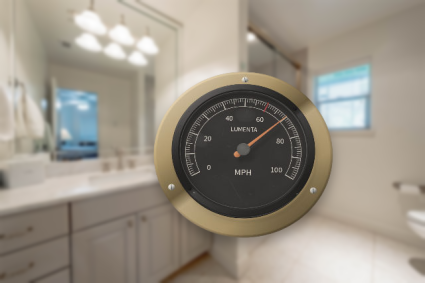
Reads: 70mph
